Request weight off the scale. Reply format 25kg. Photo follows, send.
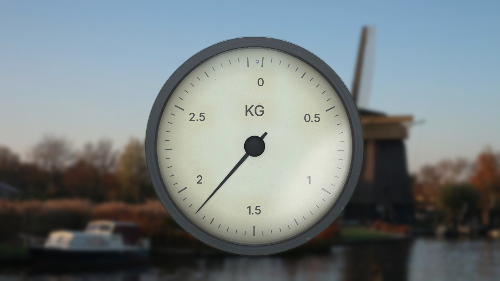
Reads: 1.85kg
